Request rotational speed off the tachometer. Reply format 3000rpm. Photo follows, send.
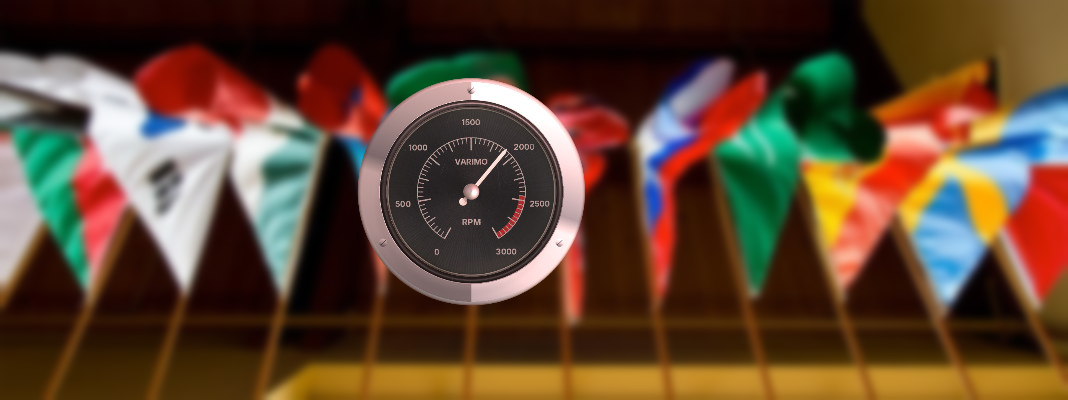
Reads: 1900rpm
